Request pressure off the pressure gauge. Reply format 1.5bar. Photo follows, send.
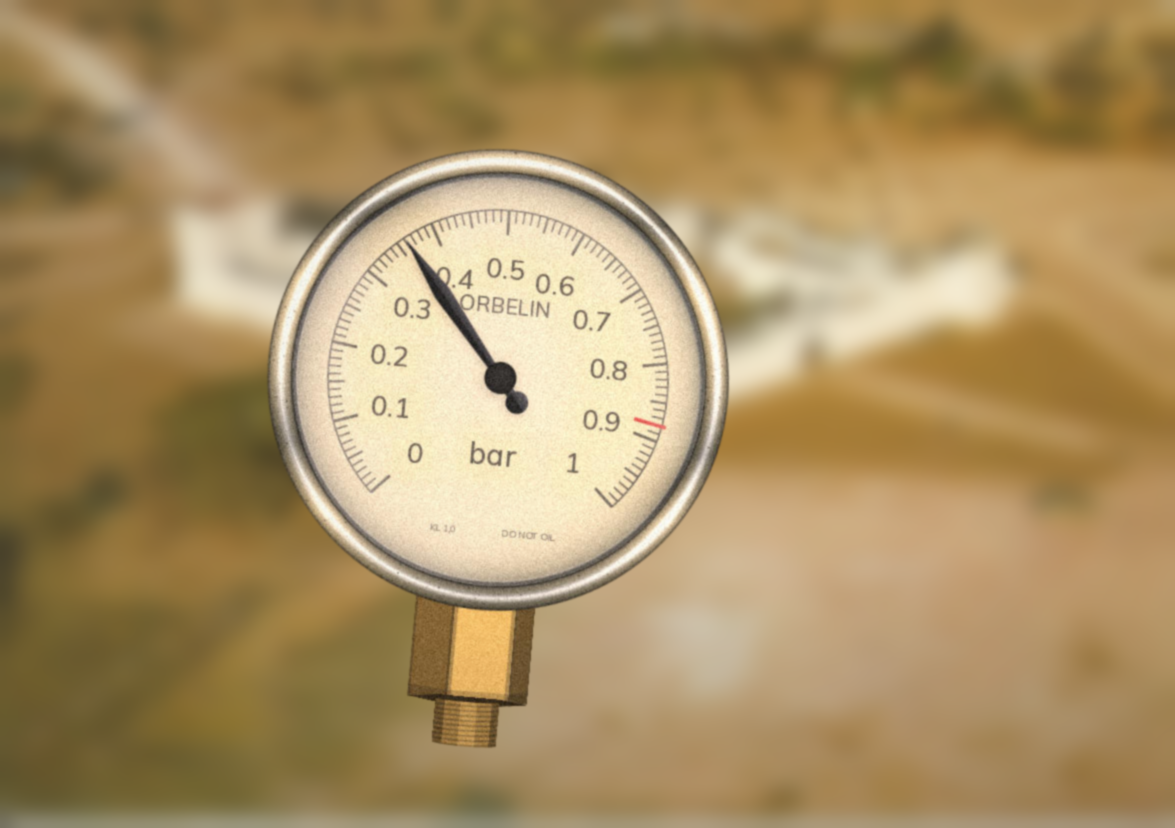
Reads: 0.36bar
